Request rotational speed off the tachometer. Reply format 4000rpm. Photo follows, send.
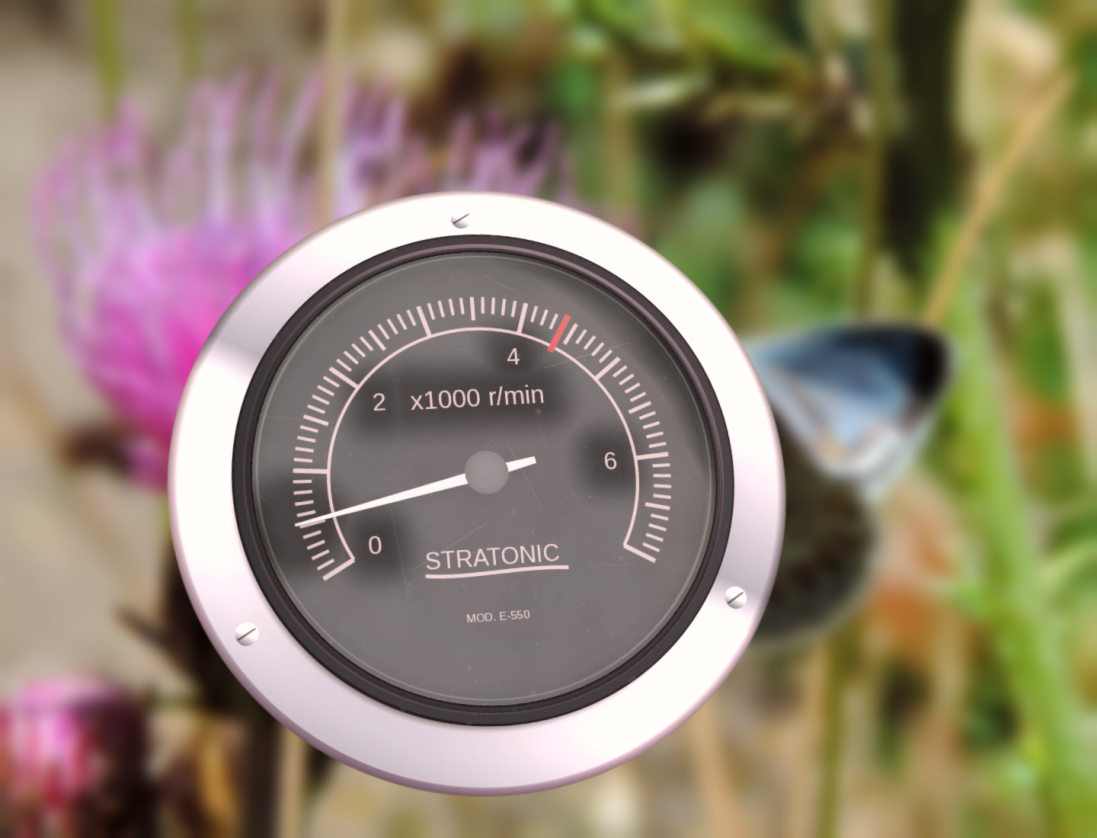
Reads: 500rpm
